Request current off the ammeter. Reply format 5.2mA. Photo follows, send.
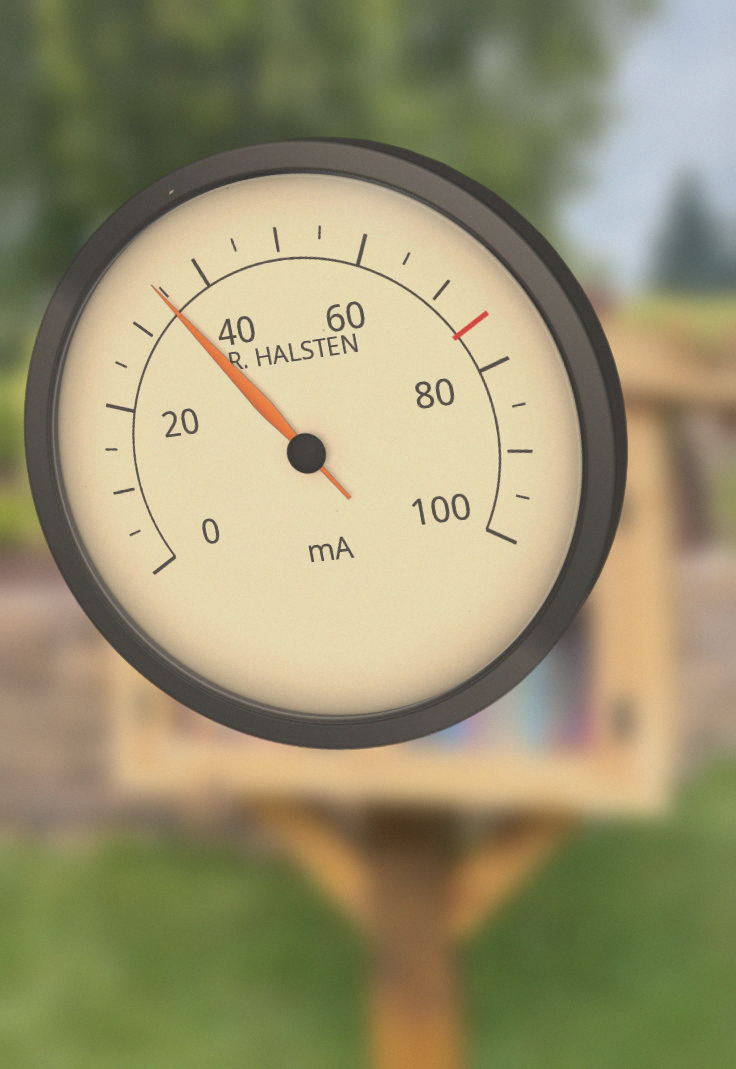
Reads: 35mA
